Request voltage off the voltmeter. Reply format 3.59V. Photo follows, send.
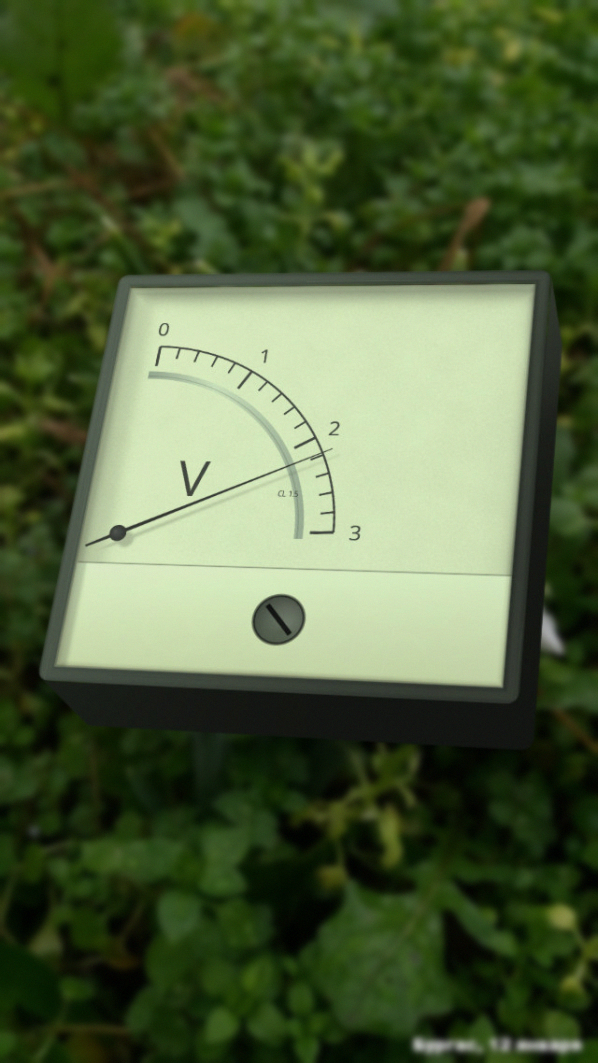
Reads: 2.2V
